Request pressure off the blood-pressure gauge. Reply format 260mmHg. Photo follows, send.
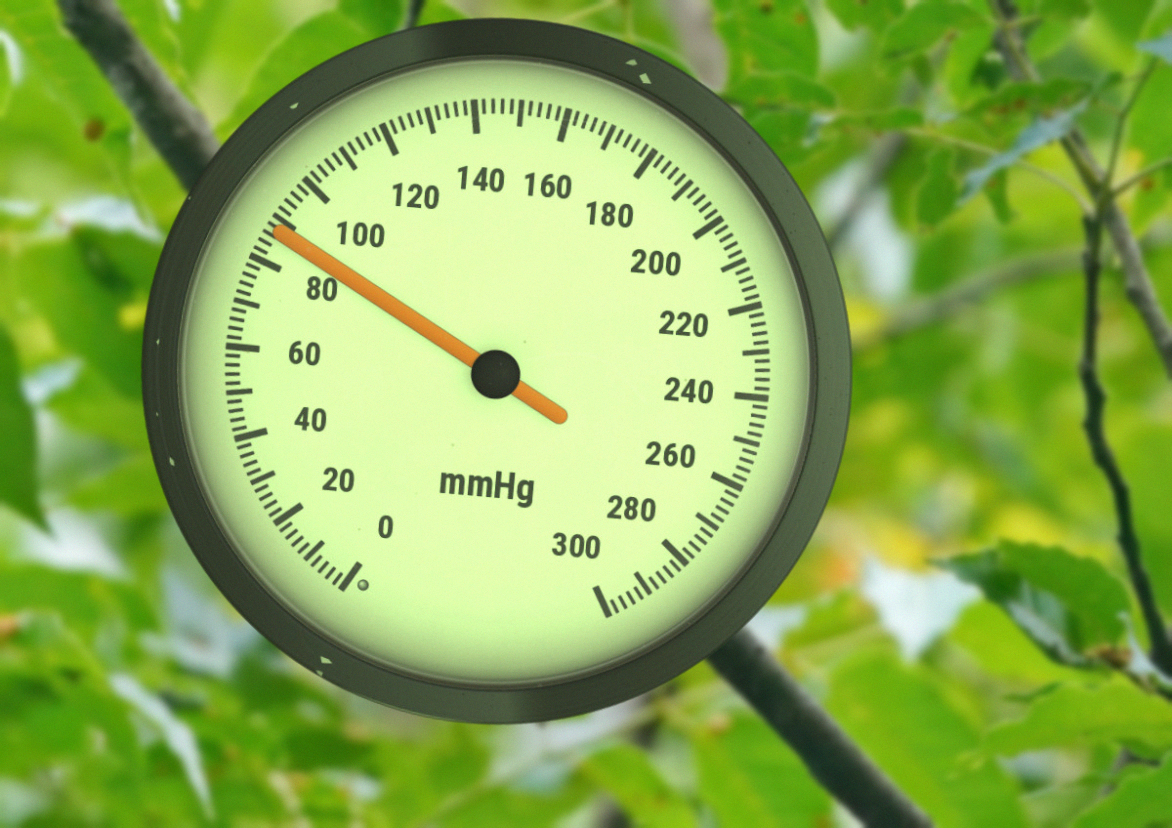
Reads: 88mmHg
